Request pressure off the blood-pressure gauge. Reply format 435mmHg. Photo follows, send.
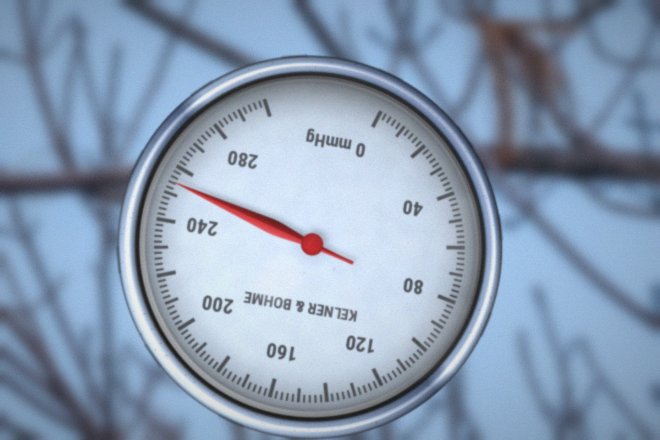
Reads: 254mmHg
